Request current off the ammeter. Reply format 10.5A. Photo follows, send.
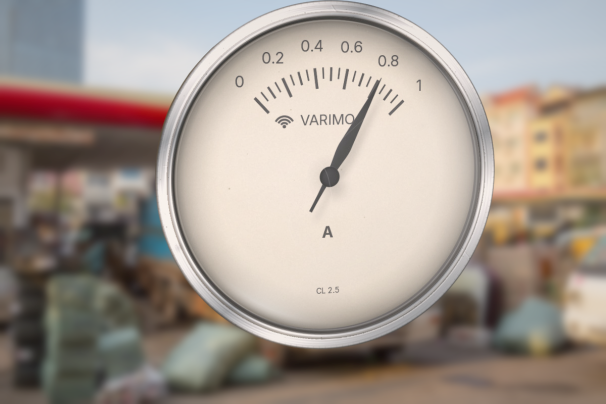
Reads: 0.8A
